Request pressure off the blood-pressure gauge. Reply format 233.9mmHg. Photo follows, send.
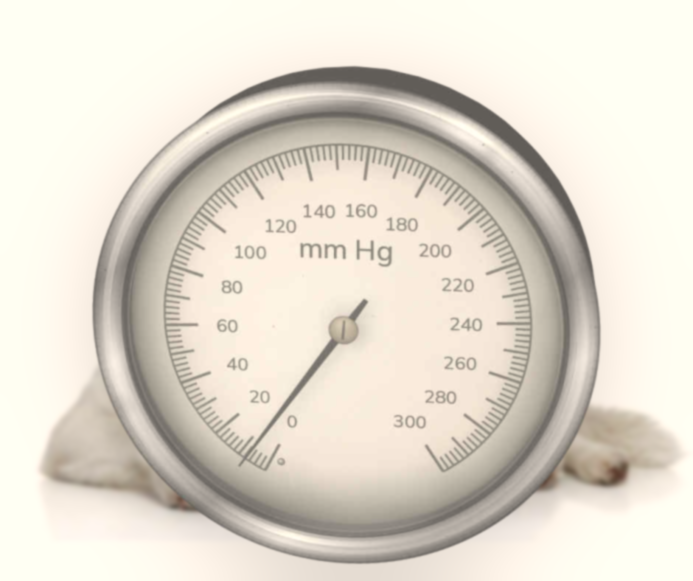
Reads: 8mmHg
